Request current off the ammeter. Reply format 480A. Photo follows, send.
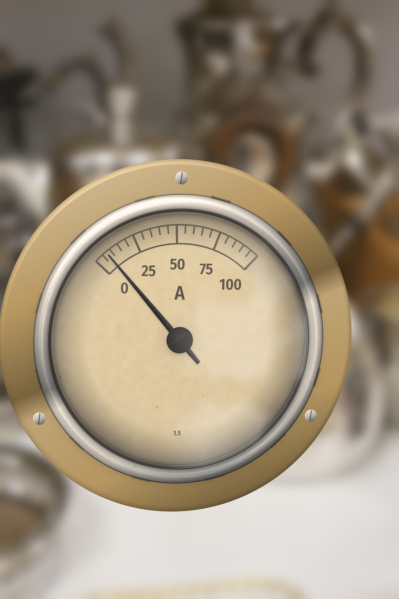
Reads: 7.5A
